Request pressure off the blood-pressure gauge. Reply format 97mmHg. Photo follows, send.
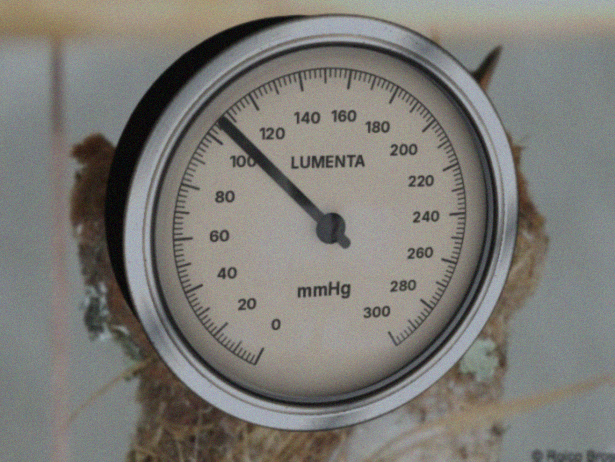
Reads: 106mmHg
